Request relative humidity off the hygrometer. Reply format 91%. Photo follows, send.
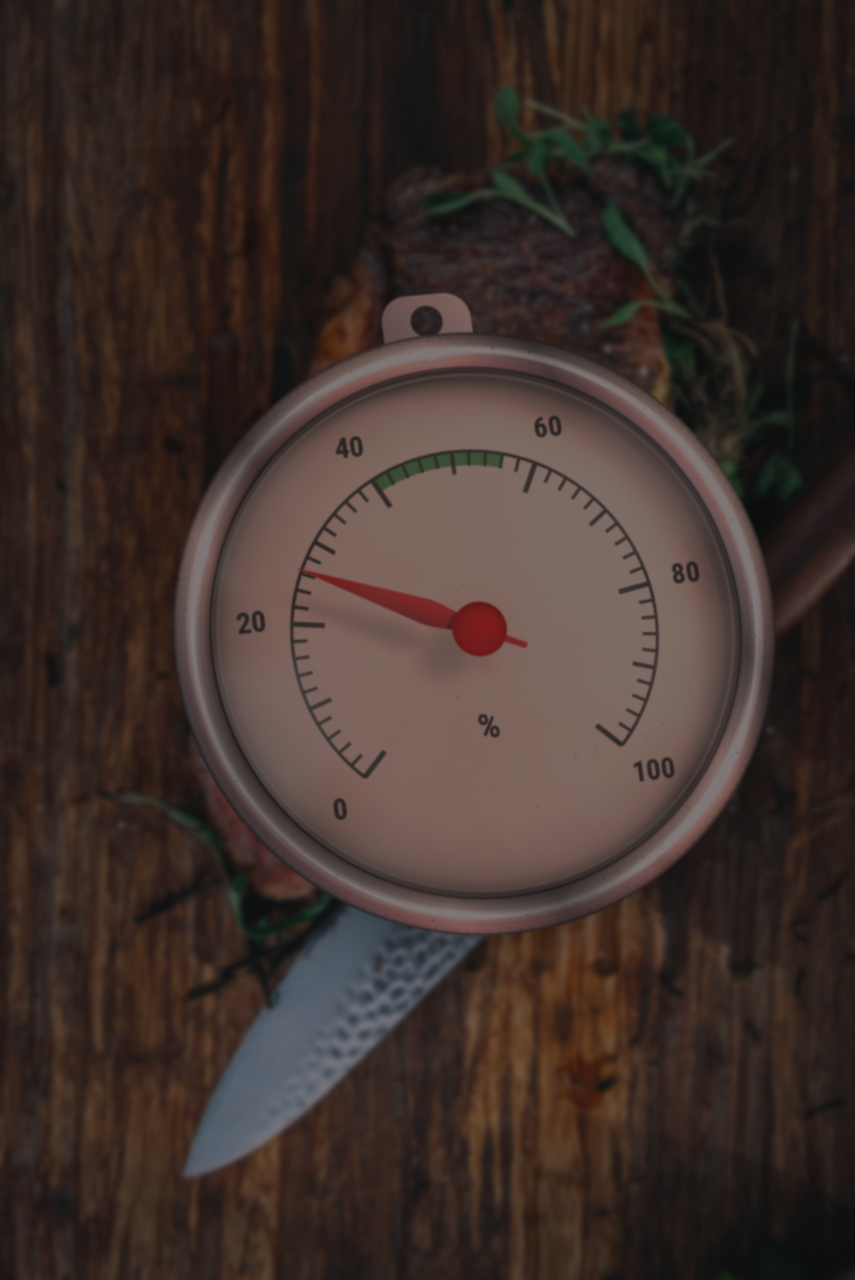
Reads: 26%
